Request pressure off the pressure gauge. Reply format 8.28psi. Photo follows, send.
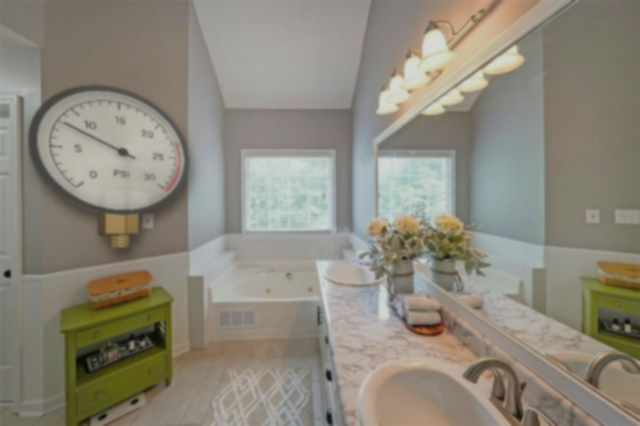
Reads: 8psi
